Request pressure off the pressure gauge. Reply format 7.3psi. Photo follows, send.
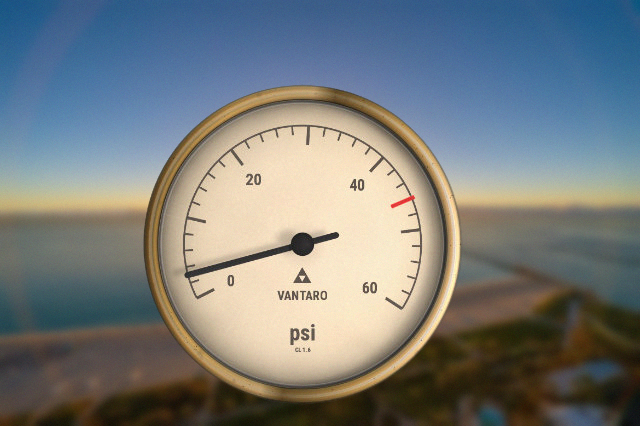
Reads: 3psi
